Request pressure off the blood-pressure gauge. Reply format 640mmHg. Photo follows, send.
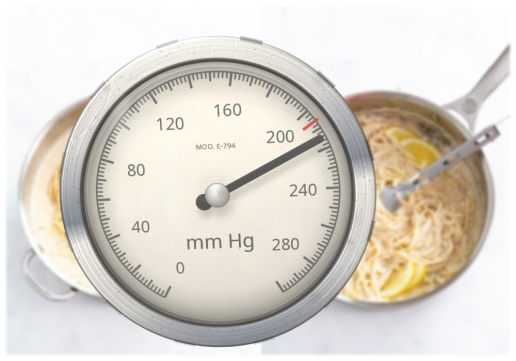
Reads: 214mmHg
